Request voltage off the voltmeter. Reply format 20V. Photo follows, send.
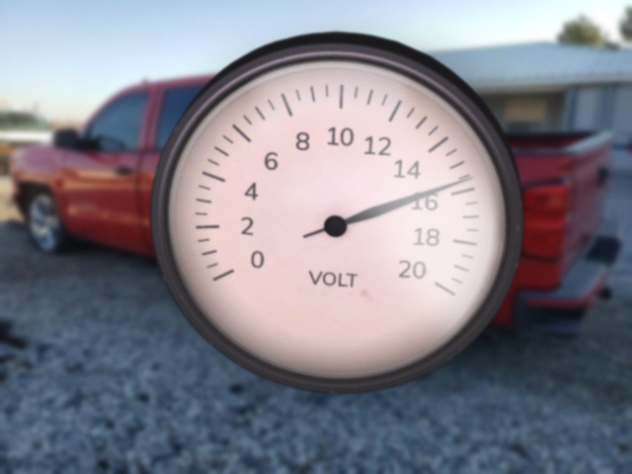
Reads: 15.5V
